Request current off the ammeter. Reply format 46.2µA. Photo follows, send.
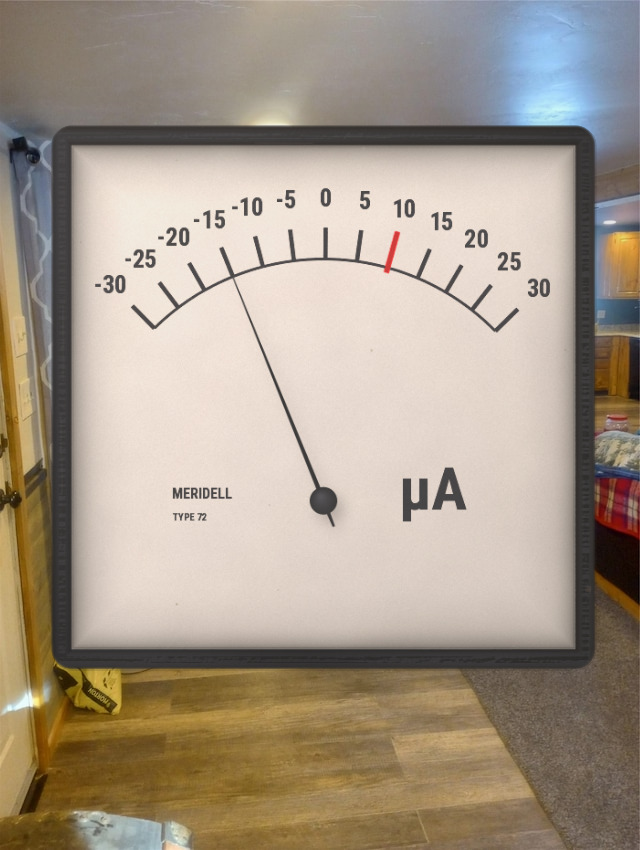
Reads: -15µA
